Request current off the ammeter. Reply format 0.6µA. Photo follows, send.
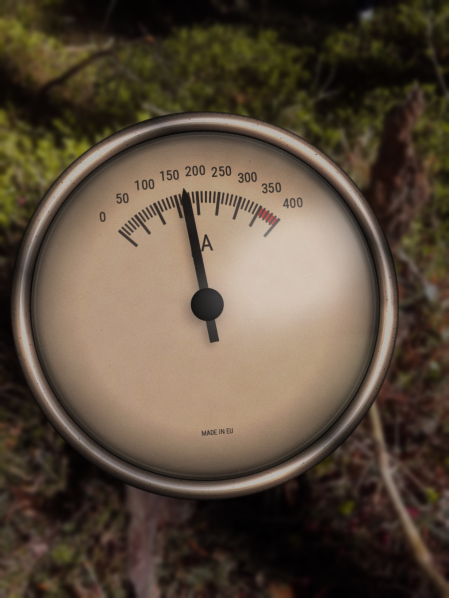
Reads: 170µA
